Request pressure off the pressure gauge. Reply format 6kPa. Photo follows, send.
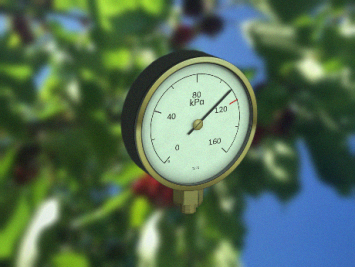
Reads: 110kPa
